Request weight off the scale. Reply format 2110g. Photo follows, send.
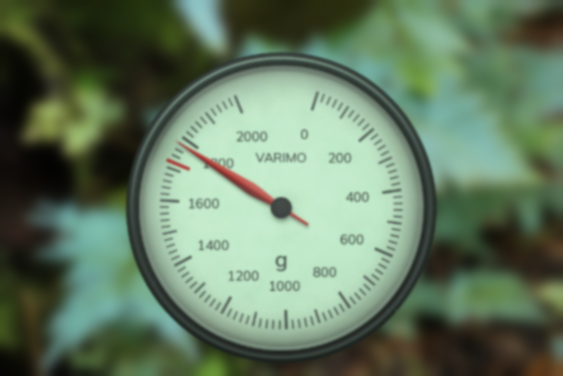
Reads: 1780g
